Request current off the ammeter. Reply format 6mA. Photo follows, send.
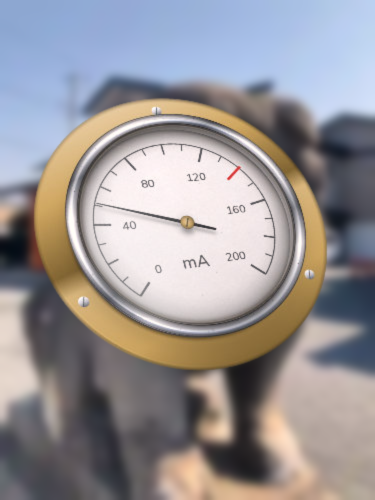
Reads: 50mA
